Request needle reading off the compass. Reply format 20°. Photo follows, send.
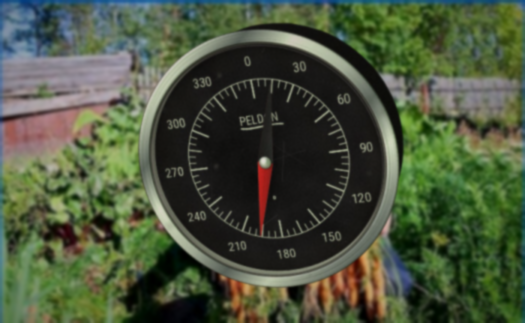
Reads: 195°
